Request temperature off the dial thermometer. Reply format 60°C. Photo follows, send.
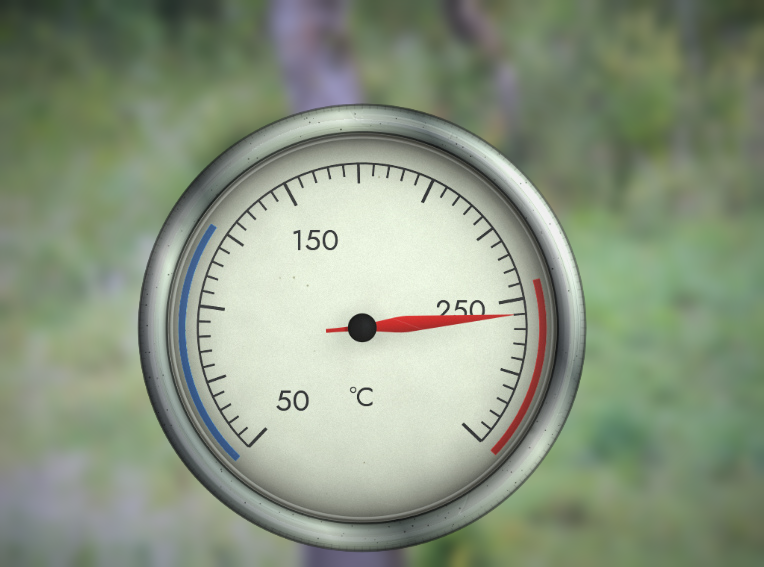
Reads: 255°C
